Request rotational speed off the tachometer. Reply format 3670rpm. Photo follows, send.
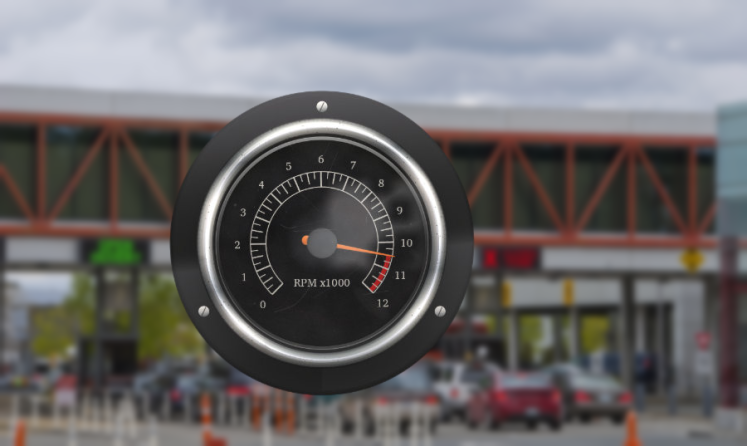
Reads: 10500rpm
